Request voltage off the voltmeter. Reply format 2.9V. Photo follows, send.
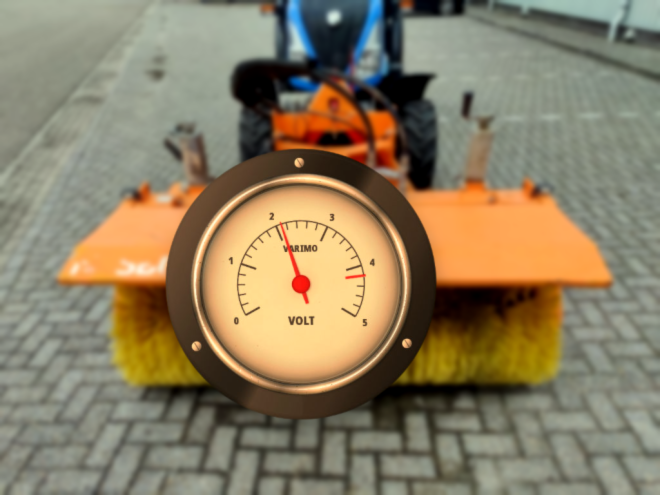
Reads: 2.1V
